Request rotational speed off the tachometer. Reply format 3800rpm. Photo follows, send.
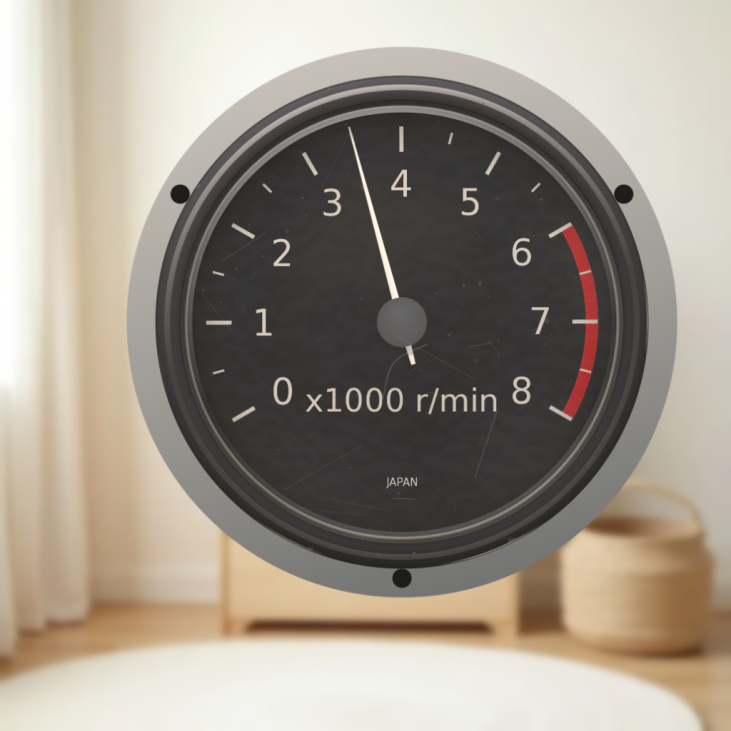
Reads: 3500rpm
